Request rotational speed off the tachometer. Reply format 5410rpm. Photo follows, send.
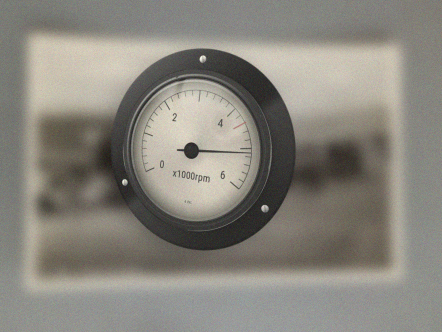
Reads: 5100rpm
